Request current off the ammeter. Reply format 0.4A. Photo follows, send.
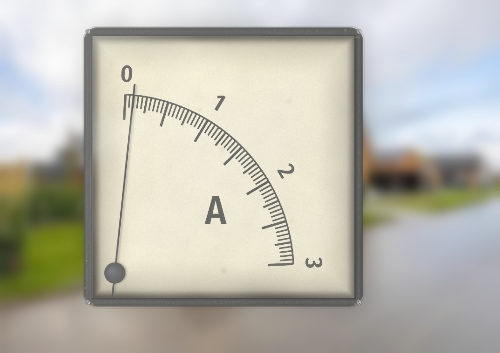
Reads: 0.1A
